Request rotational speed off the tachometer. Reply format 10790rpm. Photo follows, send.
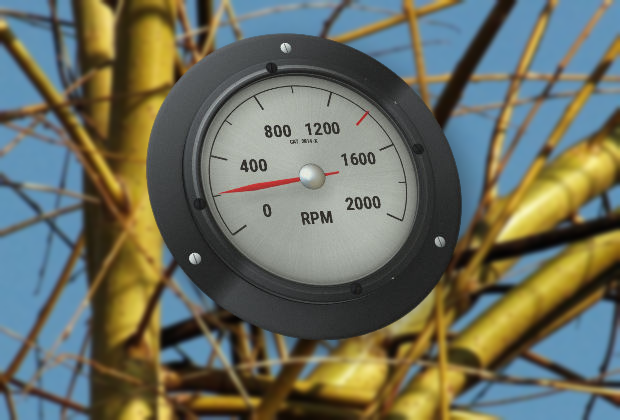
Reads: 200rpm
